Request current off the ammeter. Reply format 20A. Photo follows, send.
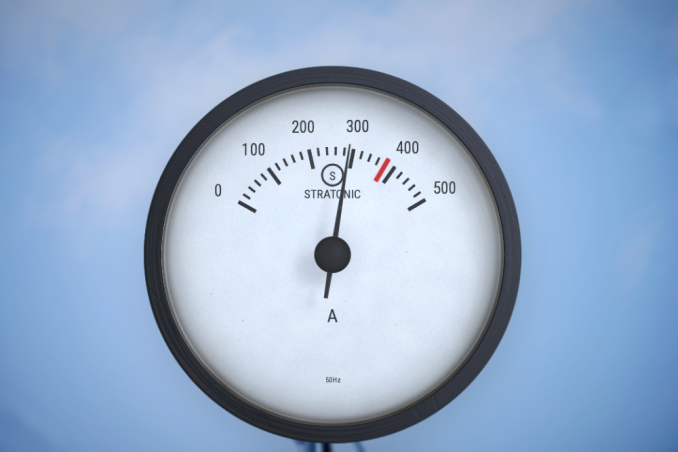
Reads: 290A
